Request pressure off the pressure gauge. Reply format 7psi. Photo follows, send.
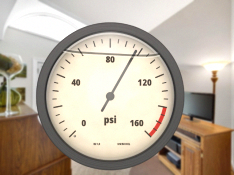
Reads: 97.5psi
